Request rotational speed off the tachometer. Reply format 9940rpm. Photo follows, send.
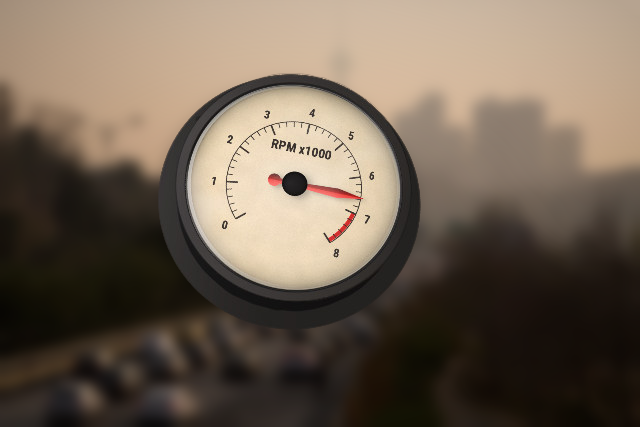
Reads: 6600rpm
